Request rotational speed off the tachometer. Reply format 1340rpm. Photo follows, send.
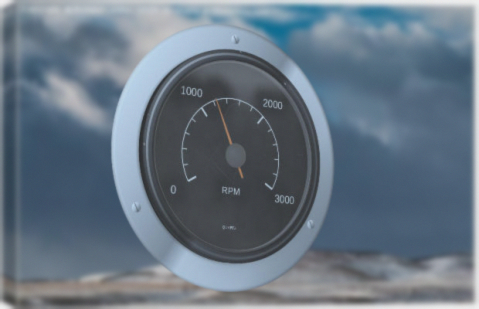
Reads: 1200rpm
